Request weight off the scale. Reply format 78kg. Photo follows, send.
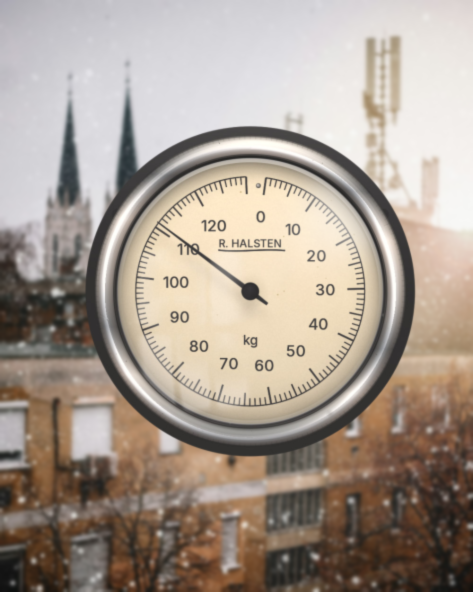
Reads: 111kg
